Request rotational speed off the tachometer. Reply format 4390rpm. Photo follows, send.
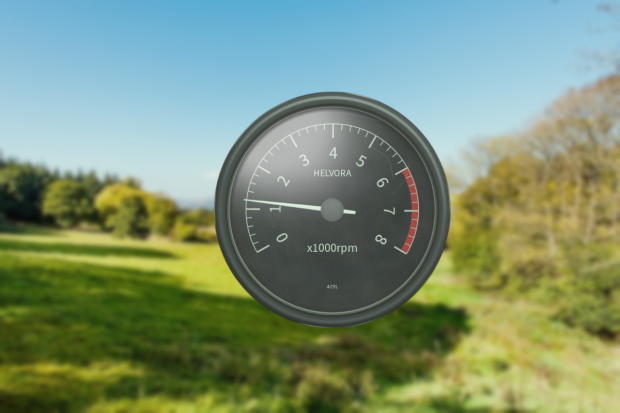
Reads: 1200rpm
